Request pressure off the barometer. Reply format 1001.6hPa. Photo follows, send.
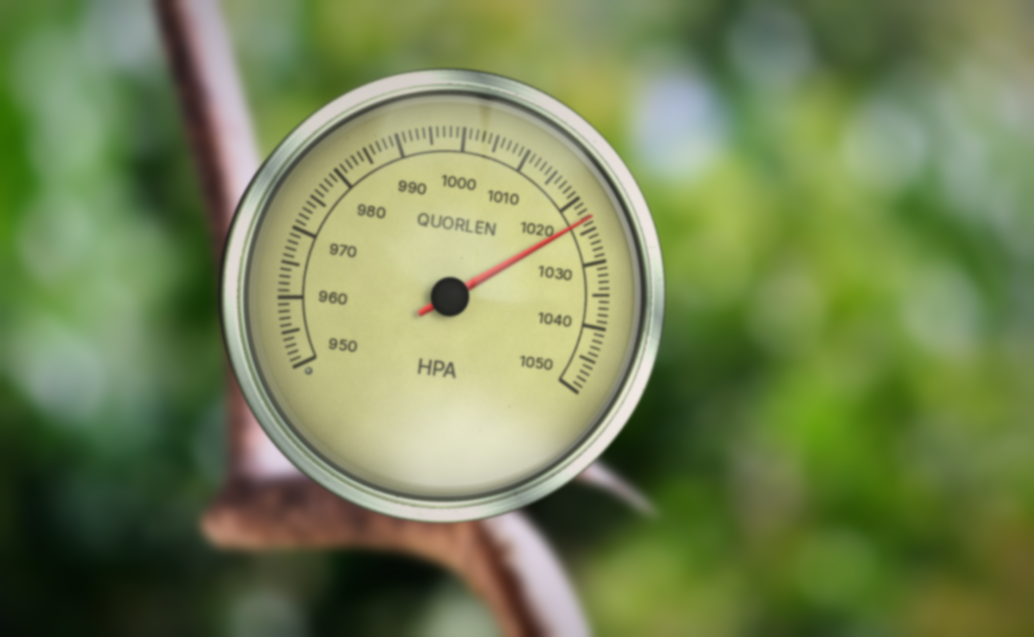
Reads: 1023hPa
